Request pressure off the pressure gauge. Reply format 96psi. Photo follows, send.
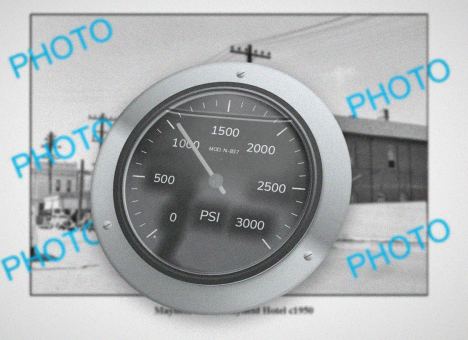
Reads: 1050psi
